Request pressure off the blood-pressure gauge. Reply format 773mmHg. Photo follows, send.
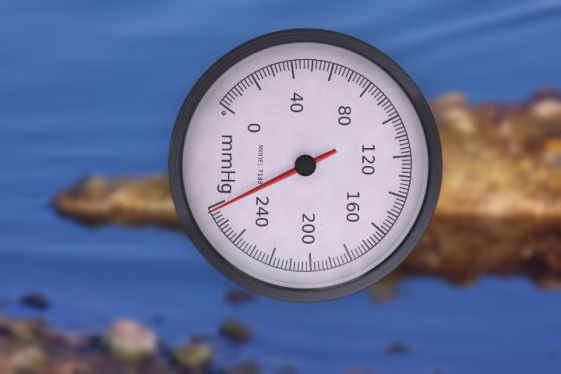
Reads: 258mmHg
